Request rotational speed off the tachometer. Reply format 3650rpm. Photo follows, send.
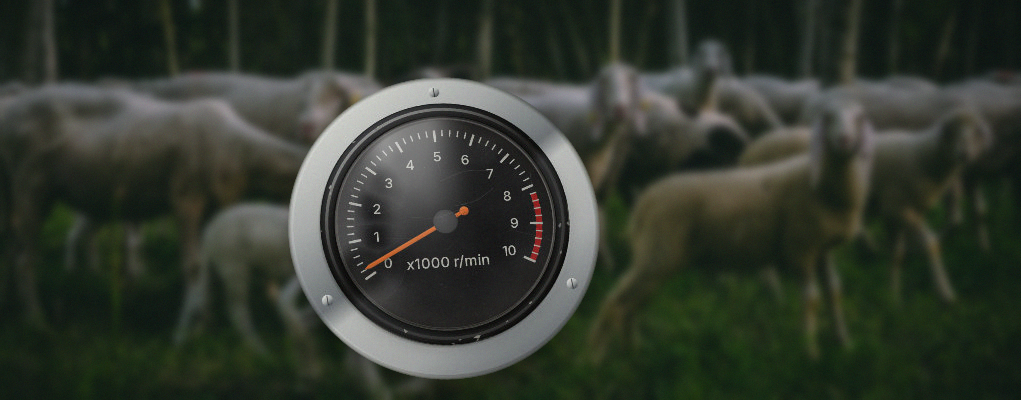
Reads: 200rpm
